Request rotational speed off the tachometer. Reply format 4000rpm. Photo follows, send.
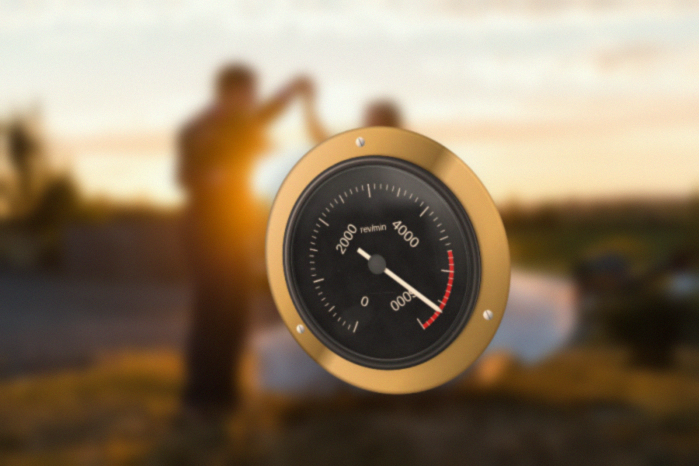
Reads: 5600rpm
